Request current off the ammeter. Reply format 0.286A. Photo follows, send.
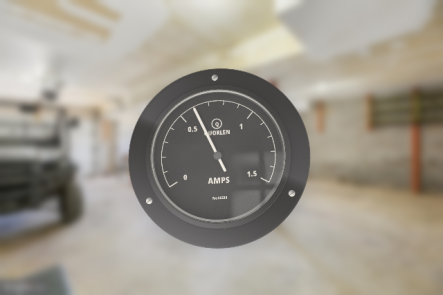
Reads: 0.6A
